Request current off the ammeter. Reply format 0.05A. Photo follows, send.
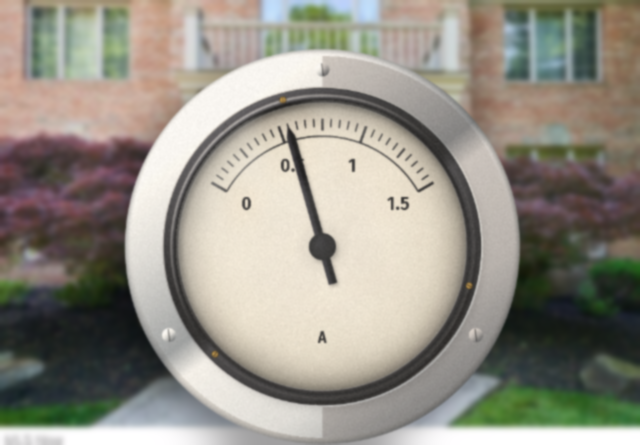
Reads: 0.55A
